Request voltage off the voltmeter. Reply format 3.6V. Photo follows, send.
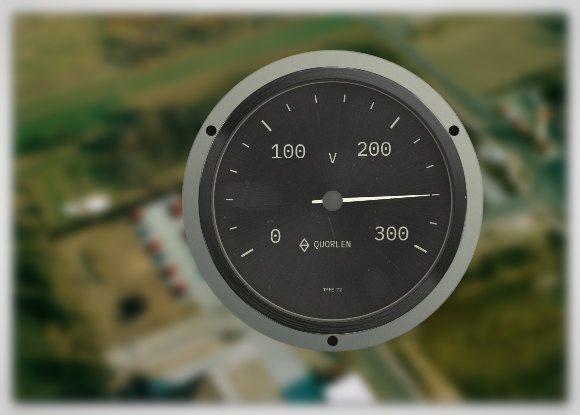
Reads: 260V
